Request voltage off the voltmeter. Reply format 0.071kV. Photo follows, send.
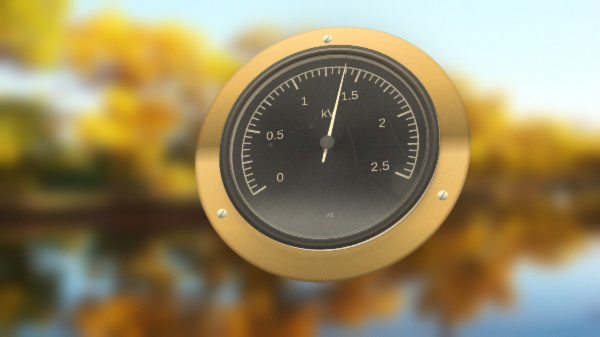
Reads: 1.4kV
